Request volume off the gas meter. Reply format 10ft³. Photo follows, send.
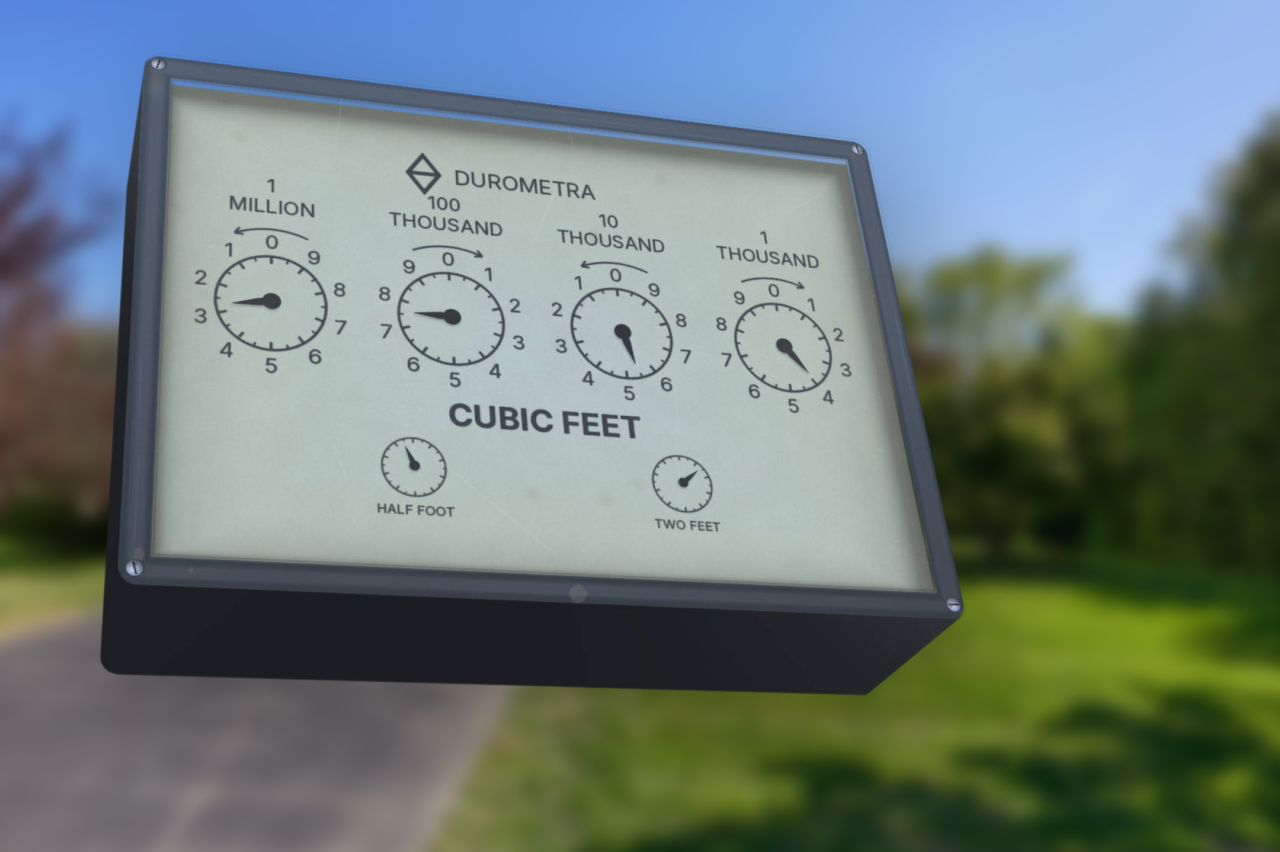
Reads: 275400ft³
